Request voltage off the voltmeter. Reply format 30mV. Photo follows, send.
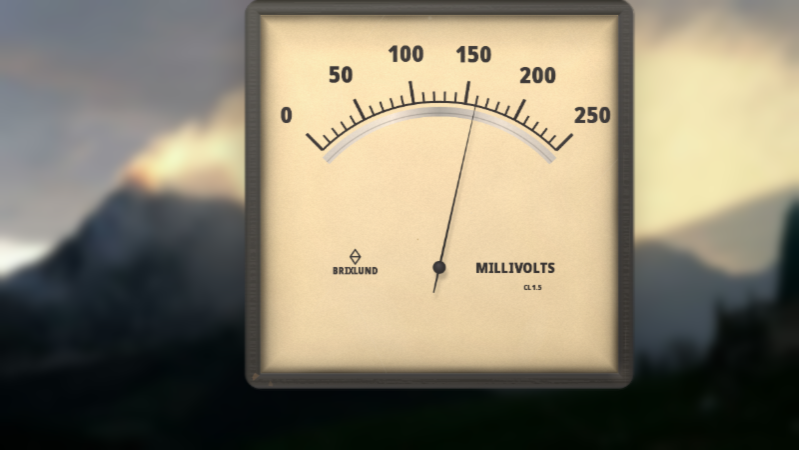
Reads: 160mV
